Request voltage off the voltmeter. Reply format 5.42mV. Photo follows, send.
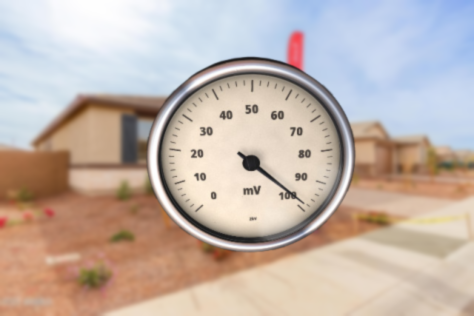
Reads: 98mV
